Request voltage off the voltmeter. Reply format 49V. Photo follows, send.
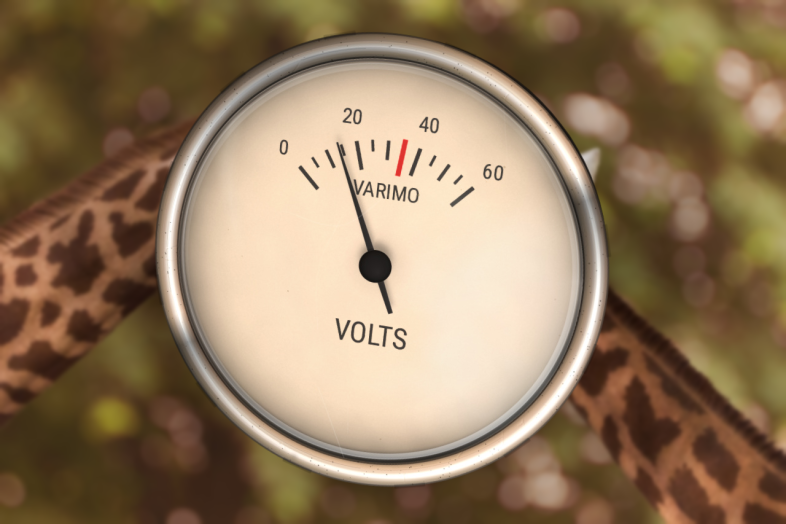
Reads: 15V
